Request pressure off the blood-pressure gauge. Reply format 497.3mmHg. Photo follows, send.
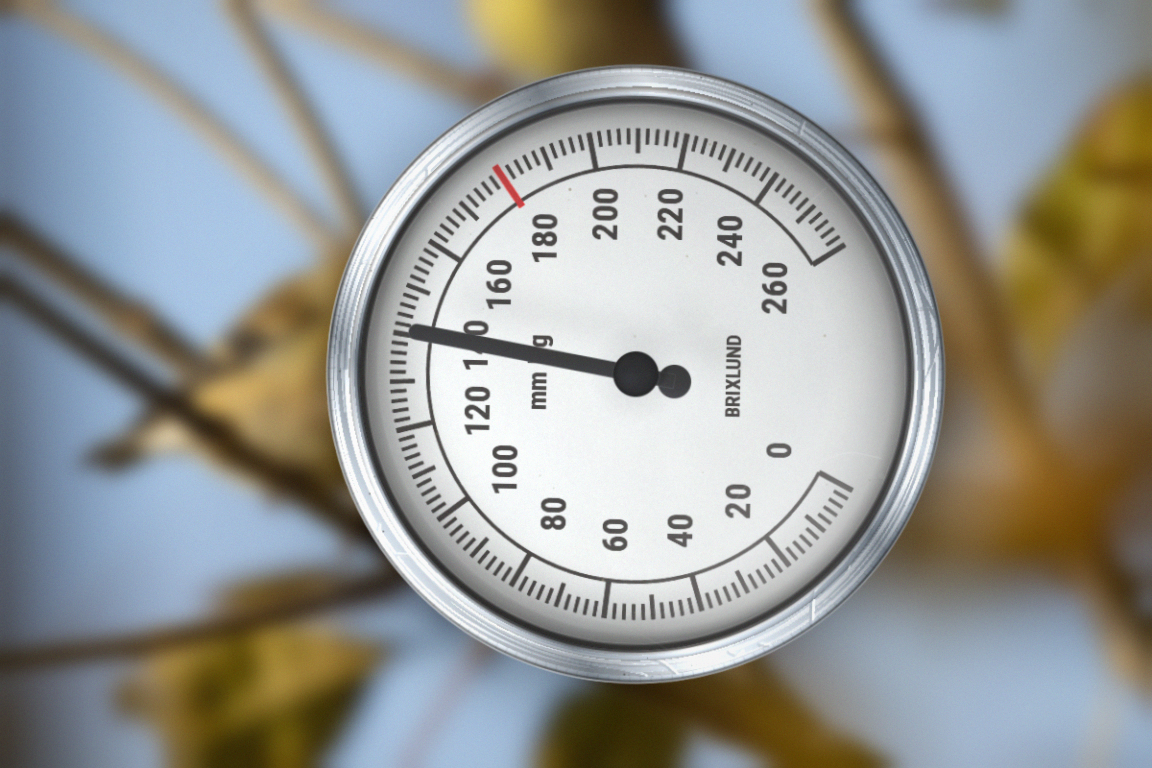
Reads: 141mmHg
